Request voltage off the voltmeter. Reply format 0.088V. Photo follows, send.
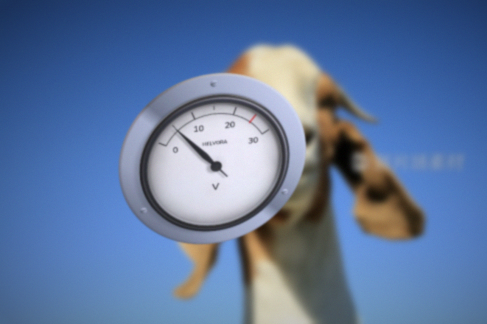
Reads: 5V
